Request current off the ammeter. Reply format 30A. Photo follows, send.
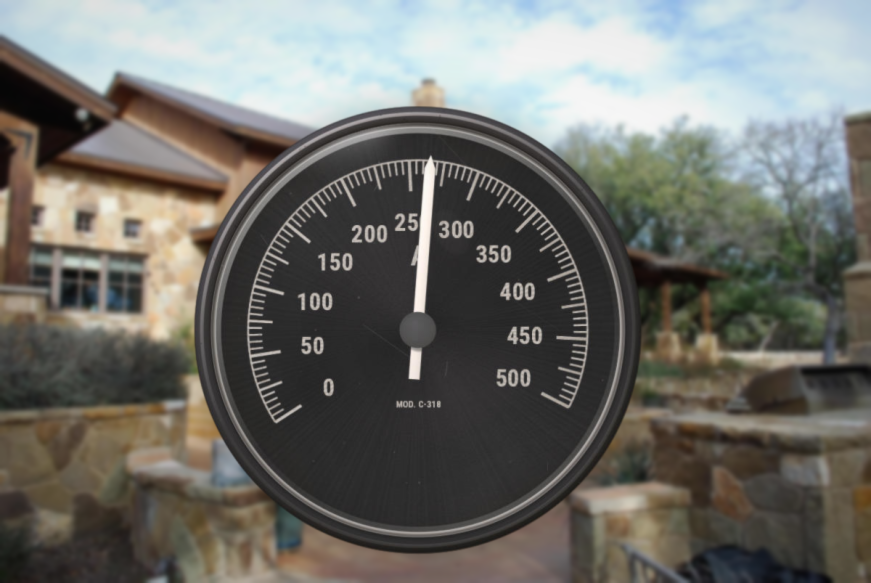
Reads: 265A
